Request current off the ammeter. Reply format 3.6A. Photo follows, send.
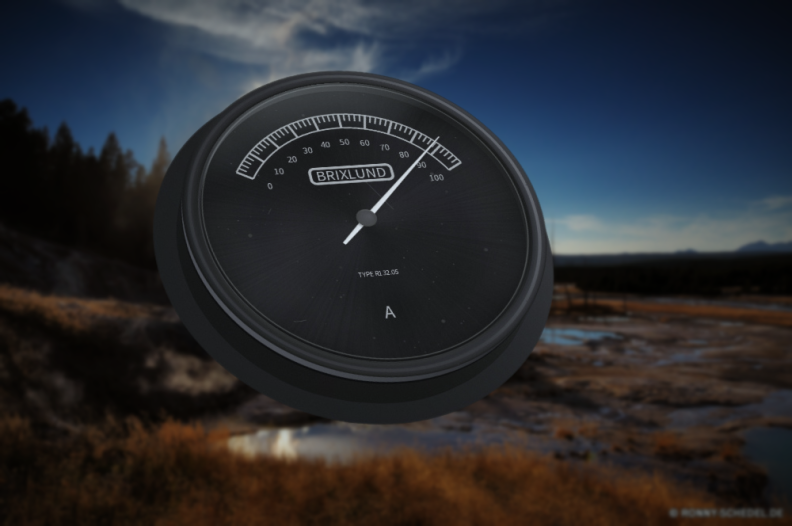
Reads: 88A
